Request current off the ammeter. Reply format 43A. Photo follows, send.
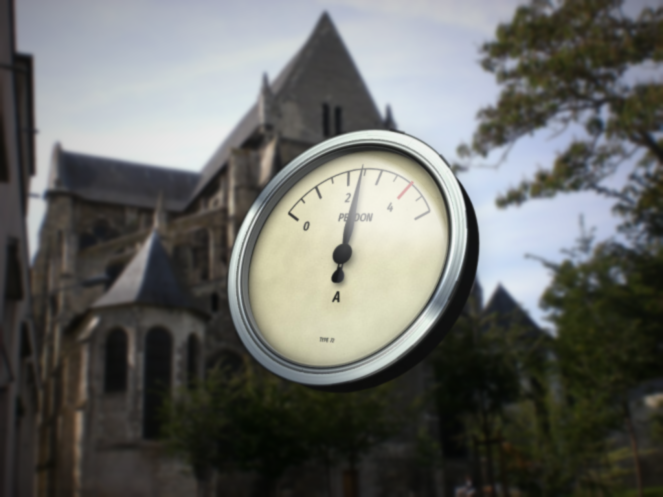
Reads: 2.5A
